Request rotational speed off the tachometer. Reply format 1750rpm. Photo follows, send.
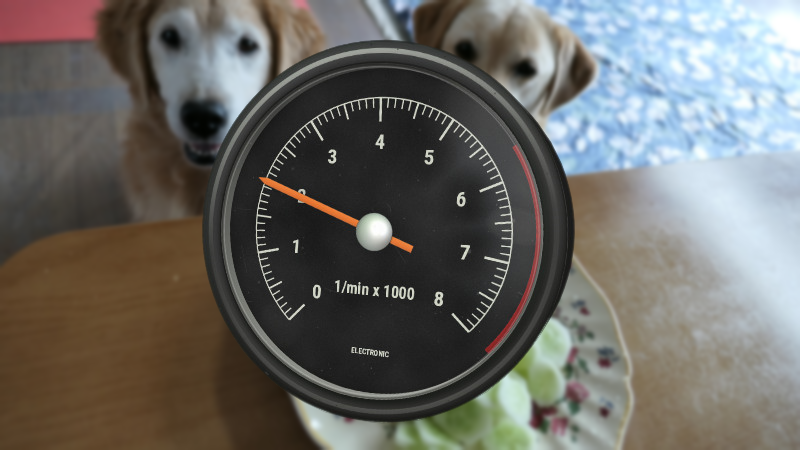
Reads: 2000rpm
